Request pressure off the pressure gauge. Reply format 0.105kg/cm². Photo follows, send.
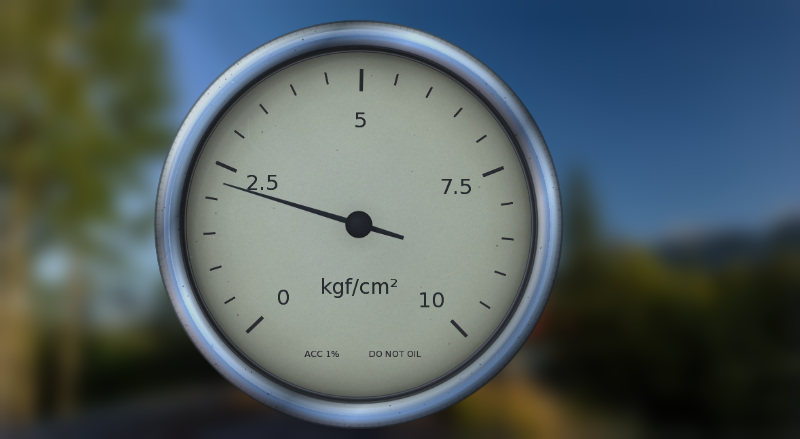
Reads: 2.25kg/cm²
